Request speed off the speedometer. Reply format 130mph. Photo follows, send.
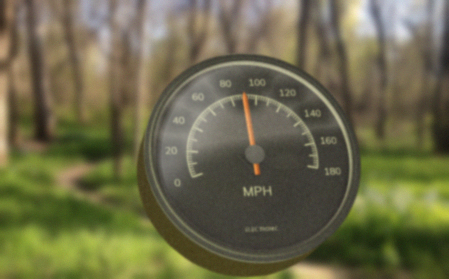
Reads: 90mph
